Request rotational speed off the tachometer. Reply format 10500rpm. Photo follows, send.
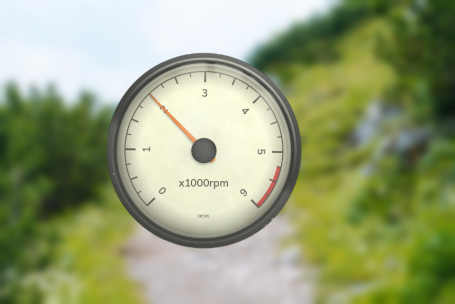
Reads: 2000rpm
